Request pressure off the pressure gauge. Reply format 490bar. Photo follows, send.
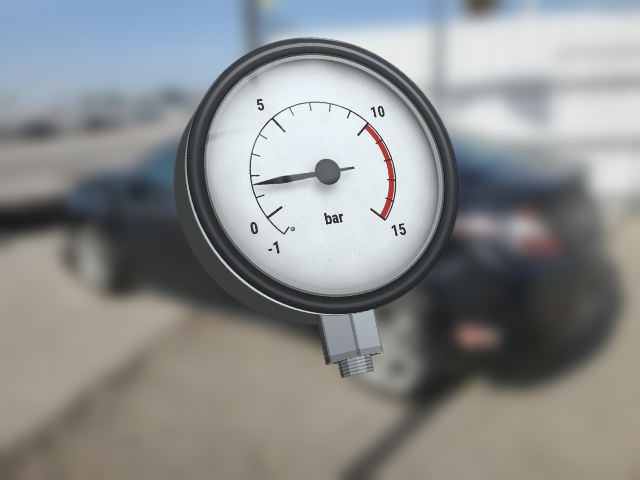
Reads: 1.5bar
